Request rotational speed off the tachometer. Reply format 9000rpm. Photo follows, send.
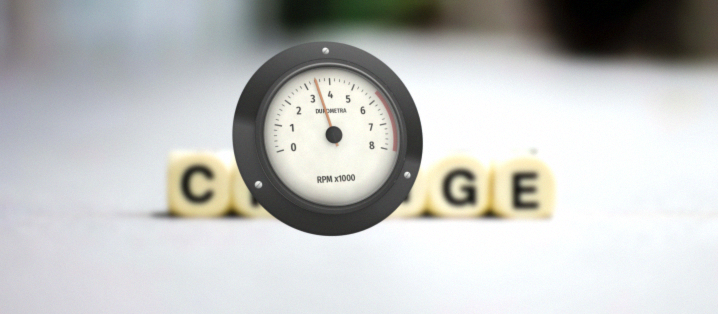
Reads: 3400rpm
